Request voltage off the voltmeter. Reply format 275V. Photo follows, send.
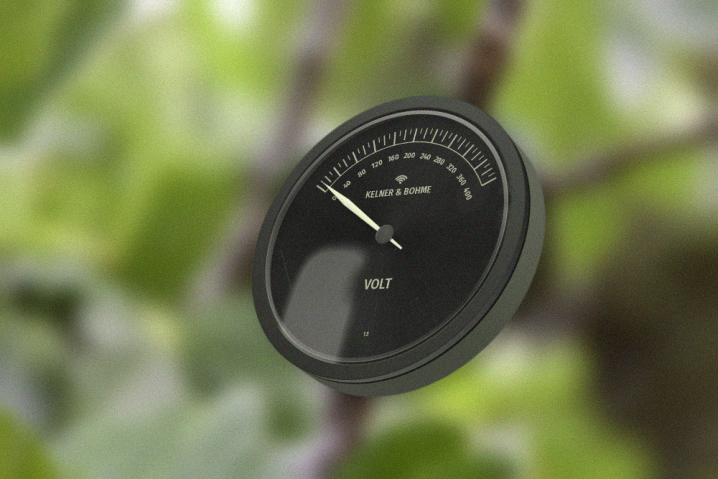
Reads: 10V
